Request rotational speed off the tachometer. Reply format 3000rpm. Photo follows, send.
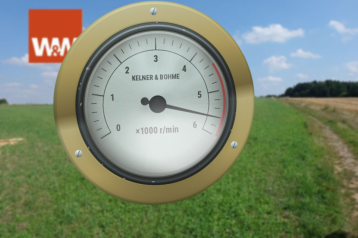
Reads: 5600rpm
